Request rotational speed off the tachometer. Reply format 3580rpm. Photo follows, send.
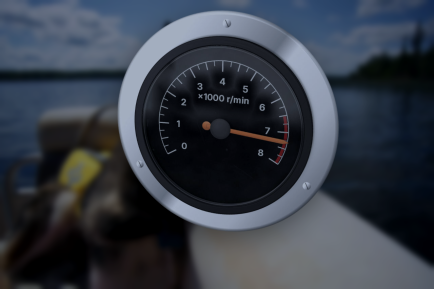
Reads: 7250rpm
